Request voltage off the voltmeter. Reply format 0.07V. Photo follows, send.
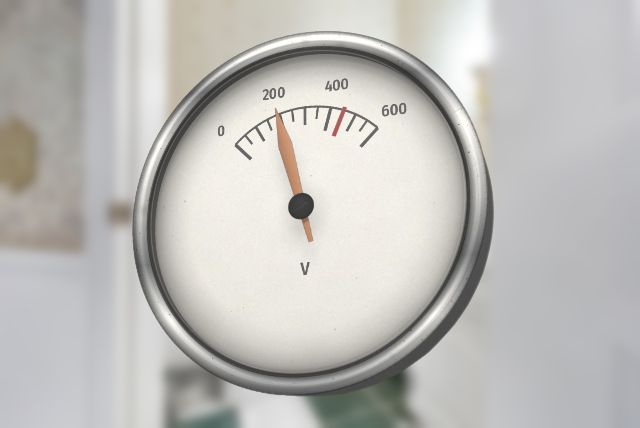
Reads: 200V
